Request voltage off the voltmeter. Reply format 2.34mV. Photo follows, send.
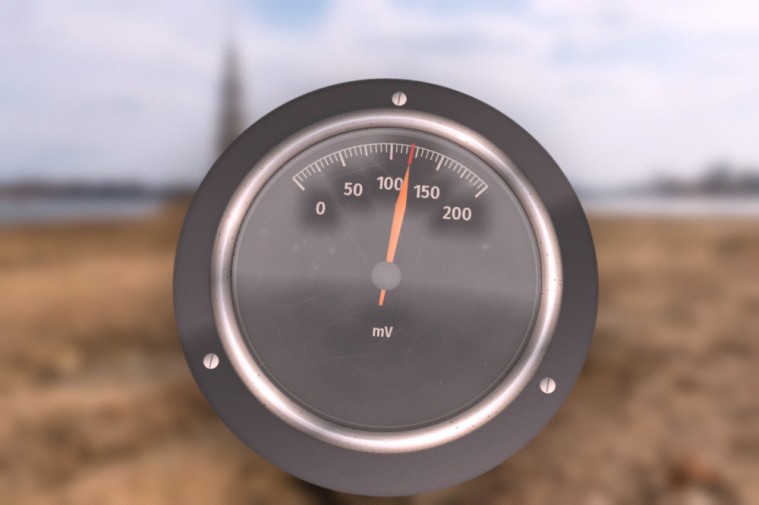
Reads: 120mV
